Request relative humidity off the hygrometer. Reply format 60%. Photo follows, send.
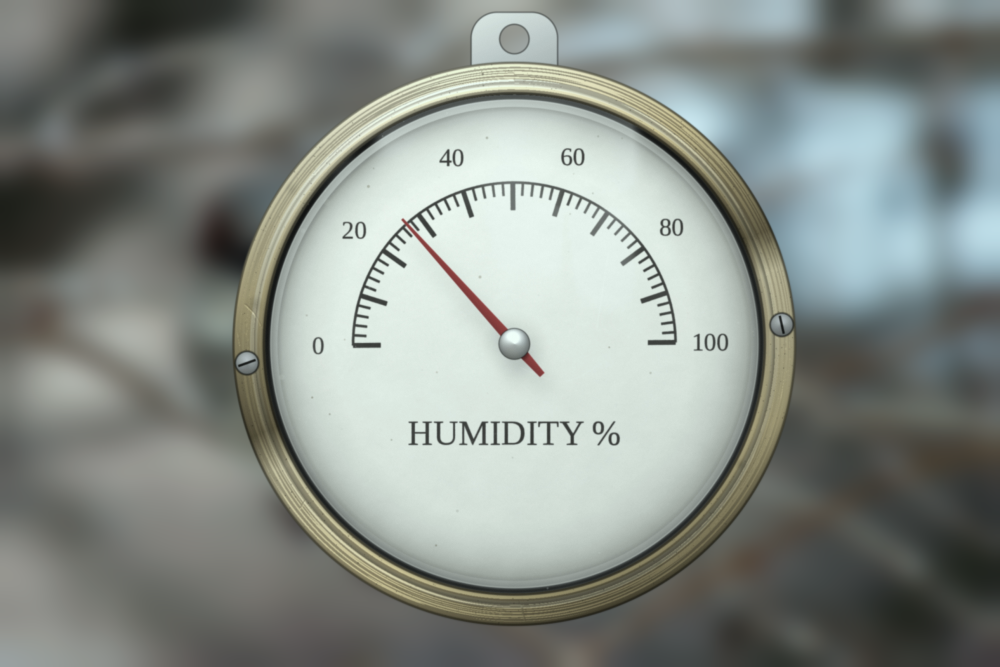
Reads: 27%
